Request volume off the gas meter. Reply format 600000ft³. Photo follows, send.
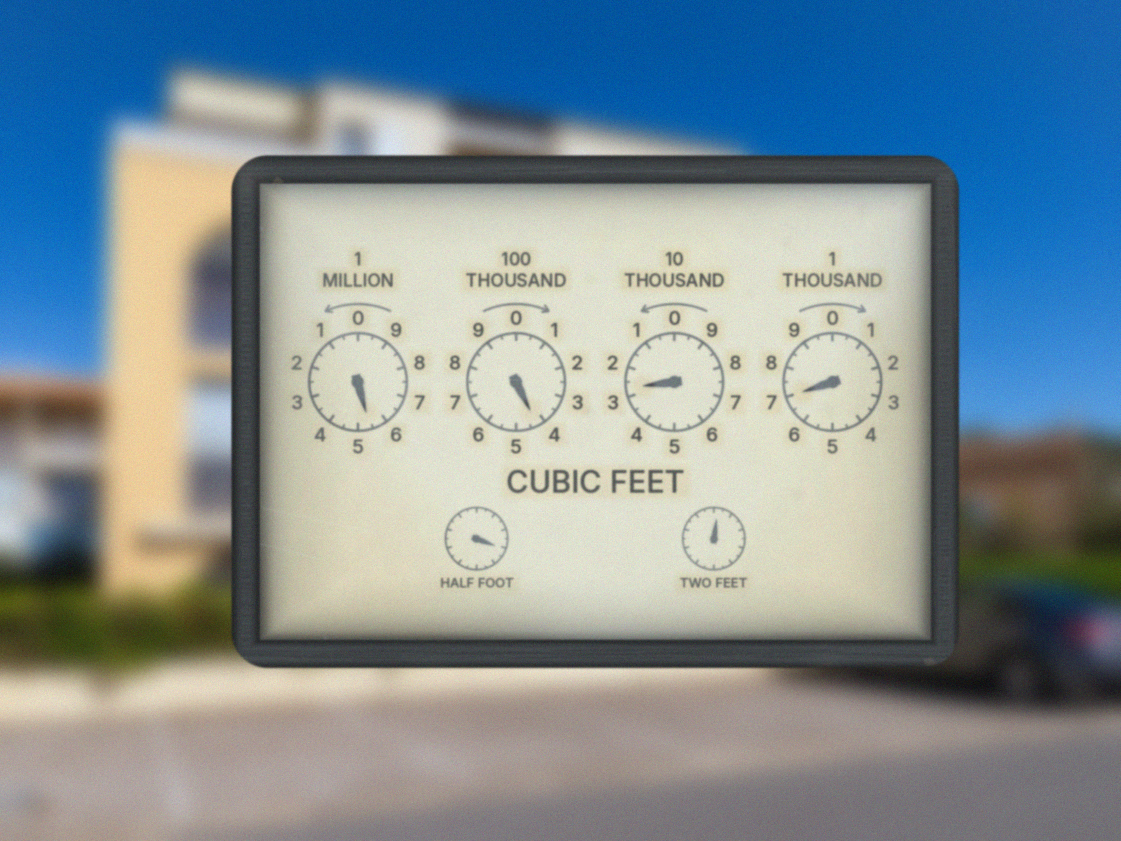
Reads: 542700ft³
